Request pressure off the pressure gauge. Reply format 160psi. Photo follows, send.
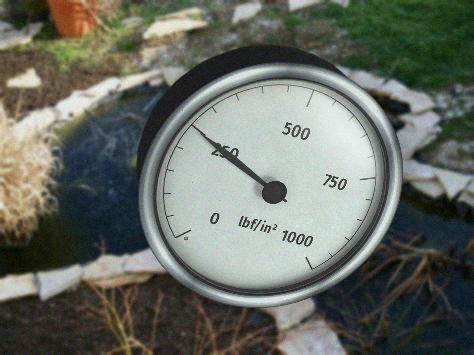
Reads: 250psi
